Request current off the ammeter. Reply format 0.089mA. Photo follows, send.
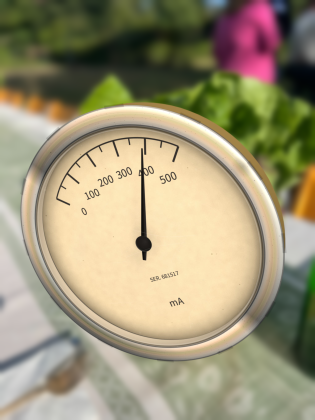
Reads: 400mA
